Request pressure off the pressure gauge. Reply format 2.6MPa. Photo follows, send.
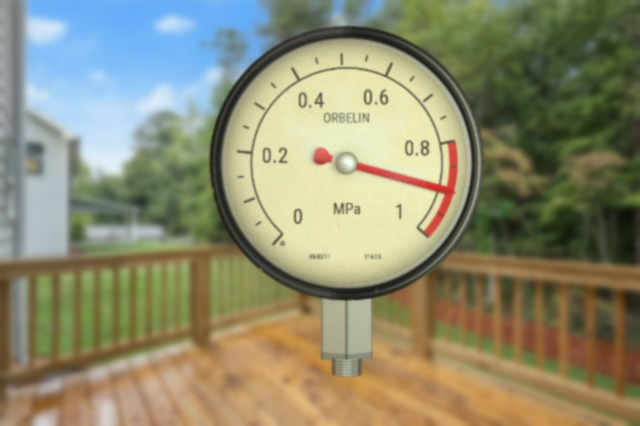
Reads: 0.9MPa
